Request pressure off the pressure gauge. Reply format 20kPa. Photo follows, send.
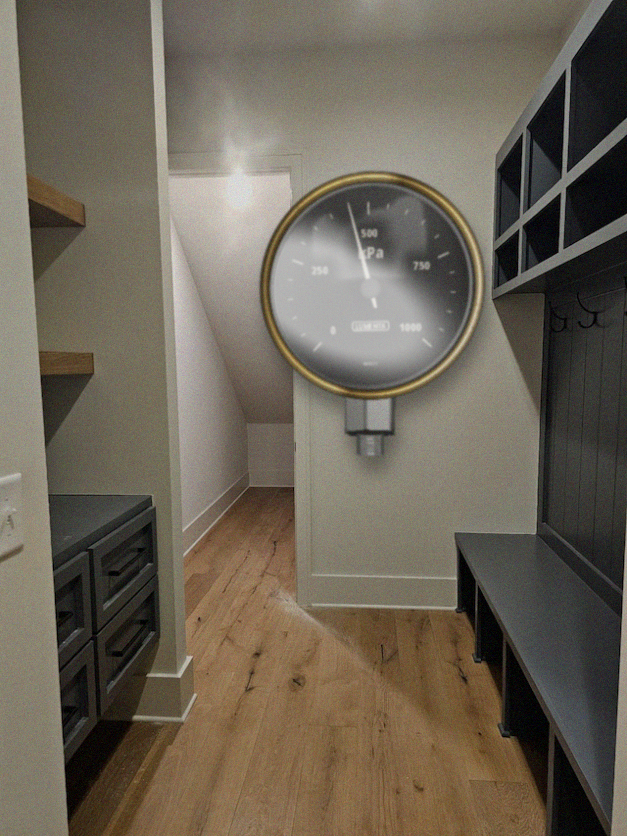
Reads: 450kPa
